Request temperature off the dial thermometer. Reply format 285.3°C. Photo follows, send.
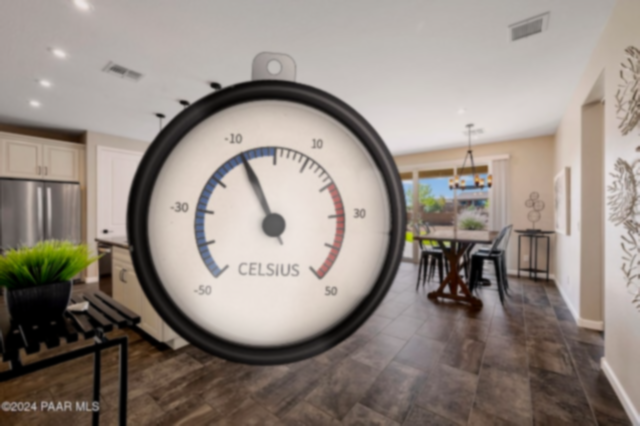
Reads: -10°C
